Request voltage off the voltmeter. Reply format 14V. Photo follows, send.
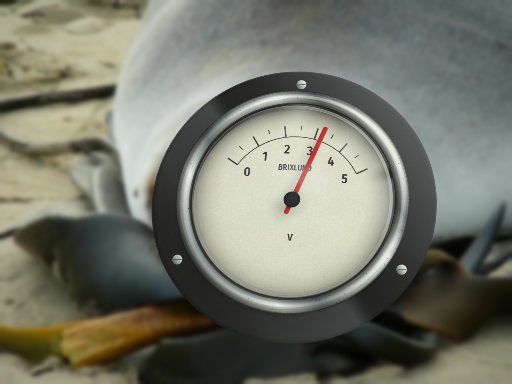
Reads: 3.25V
